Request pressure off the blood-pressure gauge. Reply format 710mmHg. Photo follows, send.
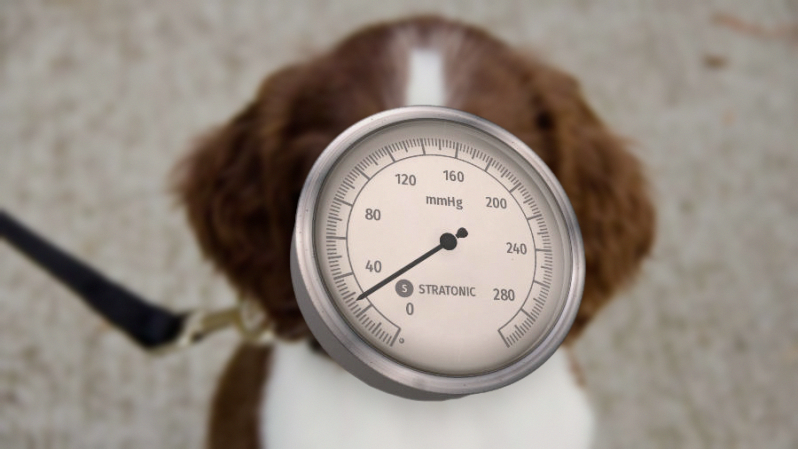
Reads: 26mmHg
